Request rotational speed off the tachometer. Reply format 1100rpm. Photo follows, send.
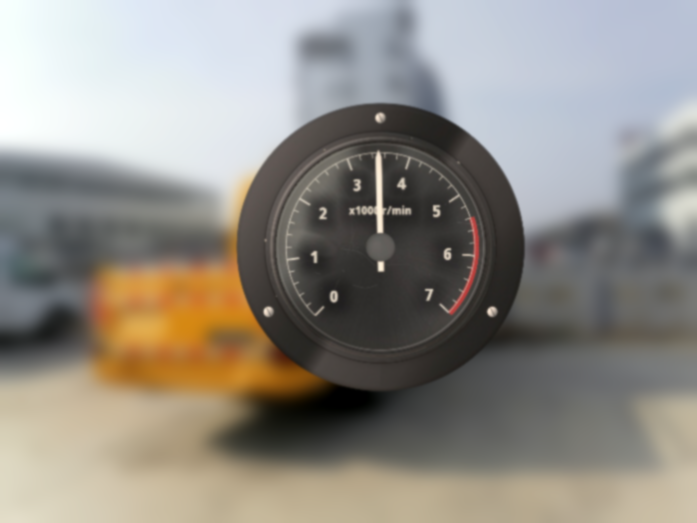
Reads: 3500rpm
